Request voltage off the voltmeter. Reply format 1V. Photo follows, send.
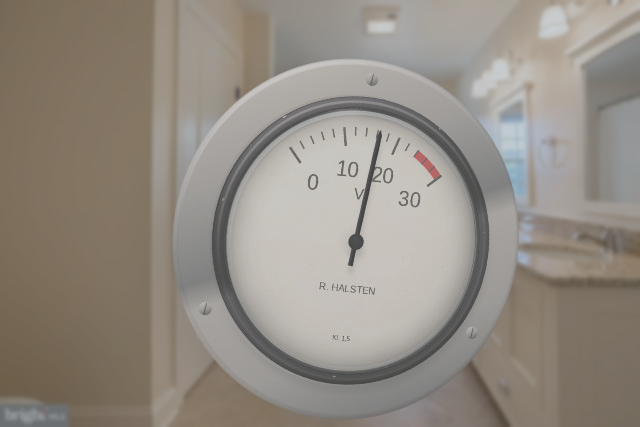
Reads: 16V
